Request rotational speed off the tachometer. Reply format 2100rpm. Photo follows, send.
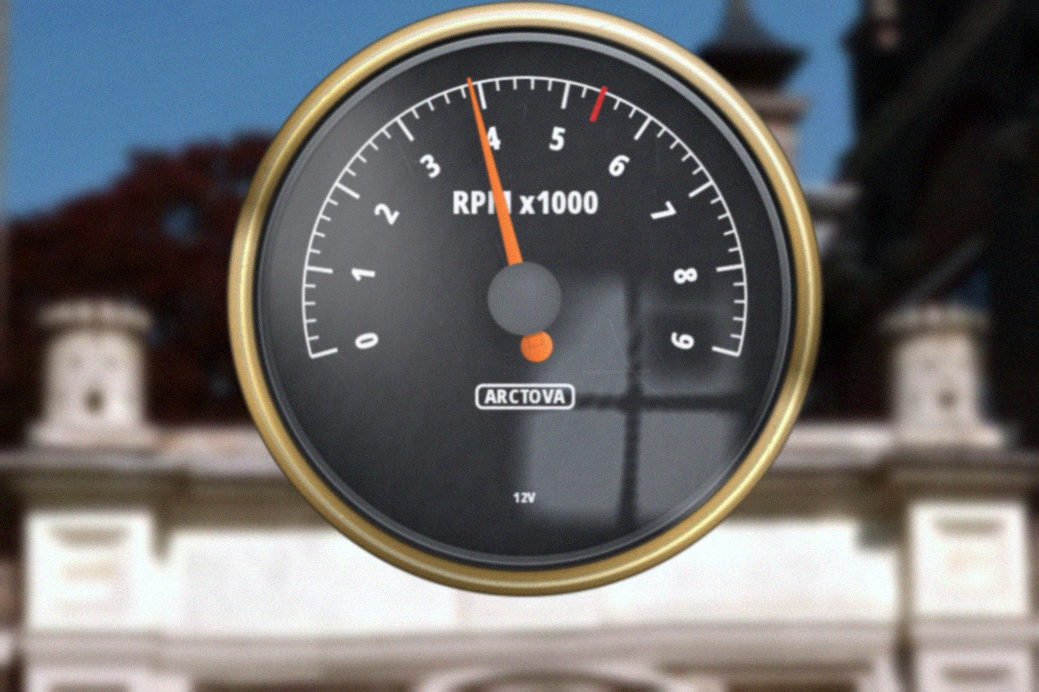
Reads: 3900rpm
